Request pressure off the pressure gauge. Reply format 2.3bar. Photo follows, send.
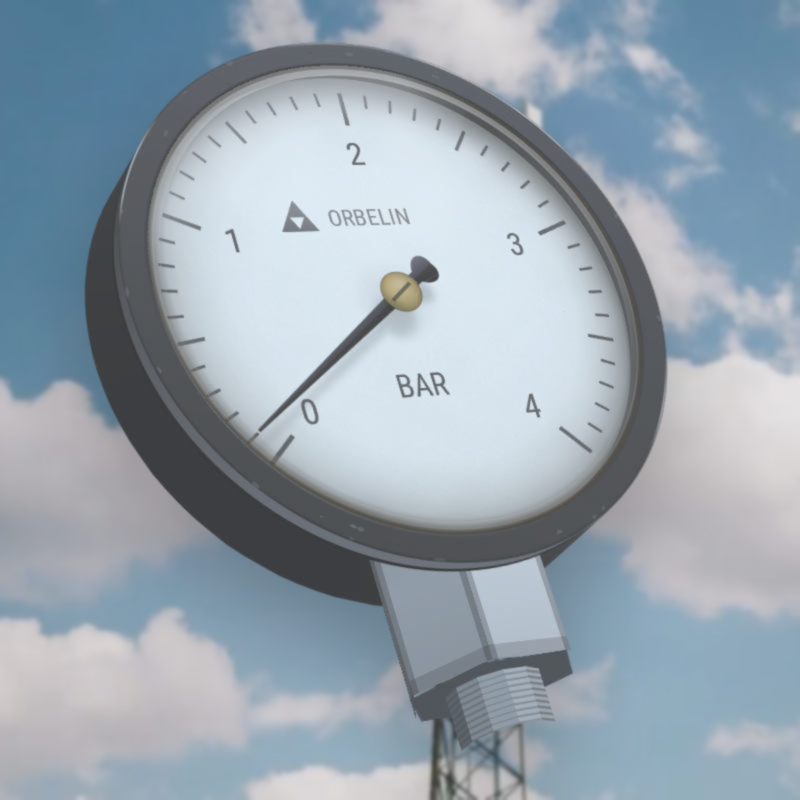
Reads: 0.1bar
